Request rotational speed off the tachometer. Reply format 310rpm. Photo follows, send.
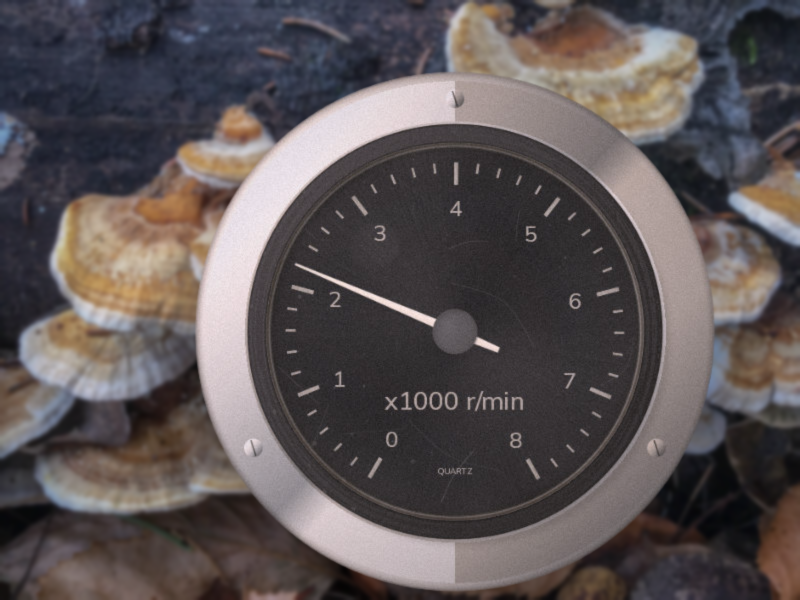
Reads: 2200rpm
